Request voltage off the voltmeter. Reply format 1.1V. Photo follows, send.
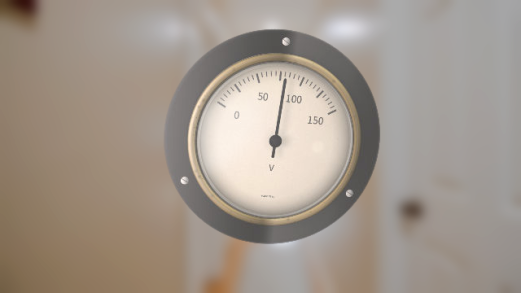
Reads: 80V
